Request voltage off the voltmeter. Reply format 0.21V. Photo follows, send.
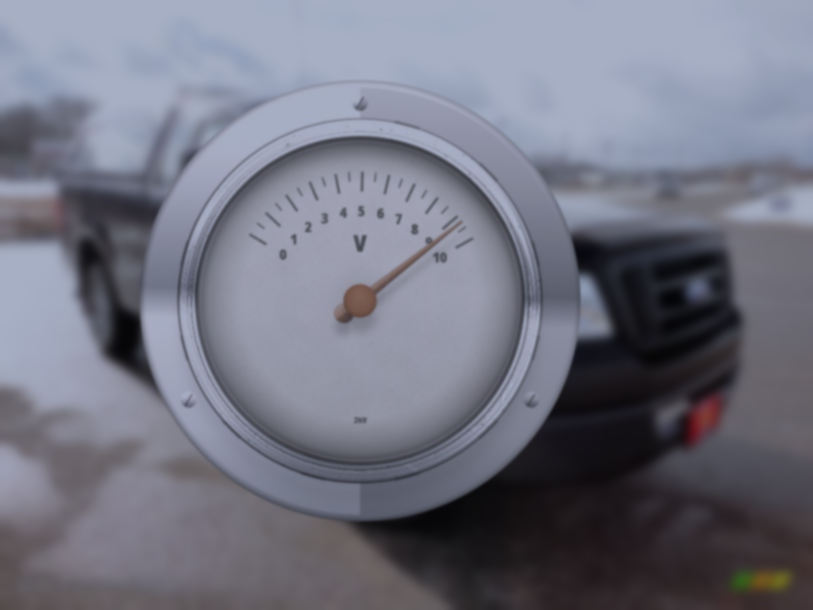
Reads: 9.25V
